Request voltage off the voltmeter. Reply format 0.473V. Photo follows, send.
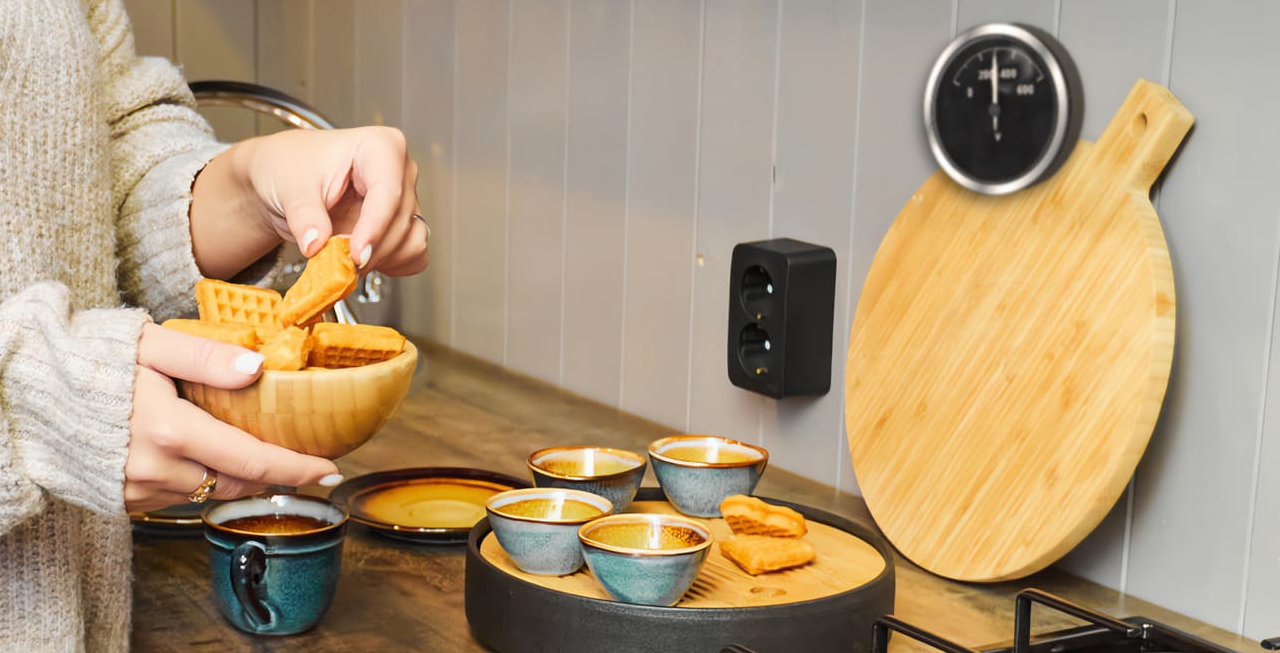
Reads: 300V
